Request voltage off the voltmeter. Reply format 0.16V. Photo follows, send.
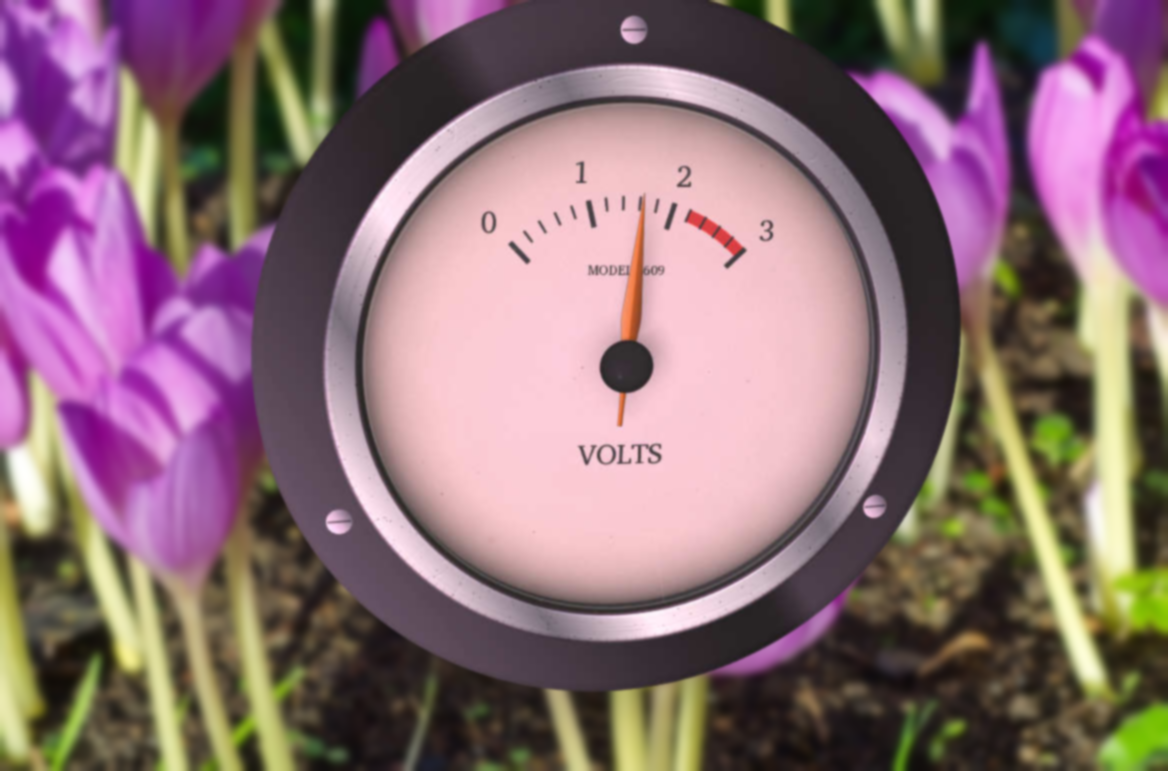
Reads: 1.6V
